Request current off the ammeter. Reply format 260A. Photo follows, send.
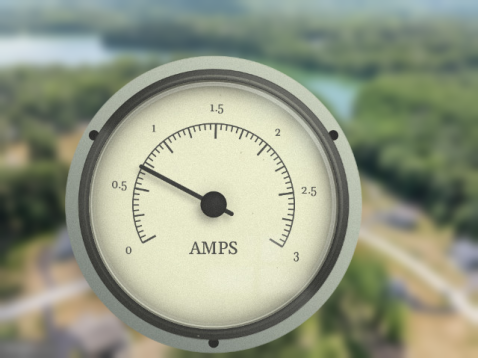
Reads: 0.7A
